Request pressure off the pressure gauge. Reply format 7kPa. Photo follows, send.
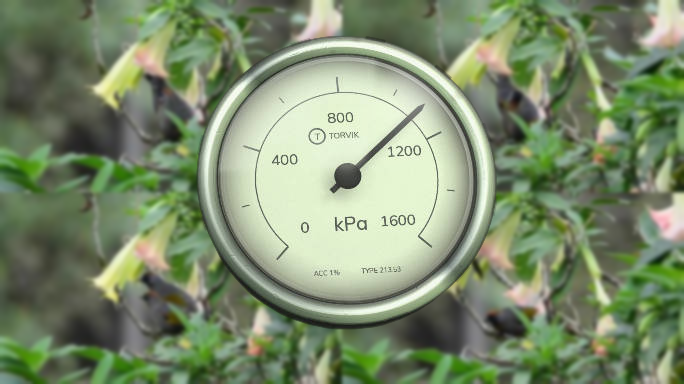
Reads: 1100kPa
